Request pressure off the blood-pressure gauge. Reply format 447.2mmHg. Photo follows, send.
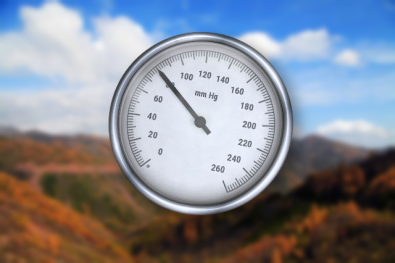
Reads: 80mmHg
